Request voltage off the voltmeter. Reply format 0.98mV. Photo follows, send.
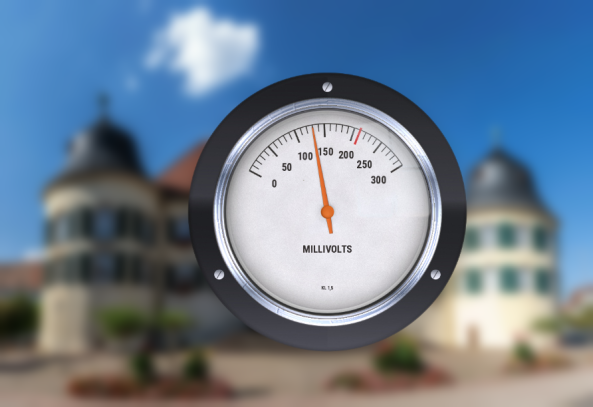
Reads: 130mV
